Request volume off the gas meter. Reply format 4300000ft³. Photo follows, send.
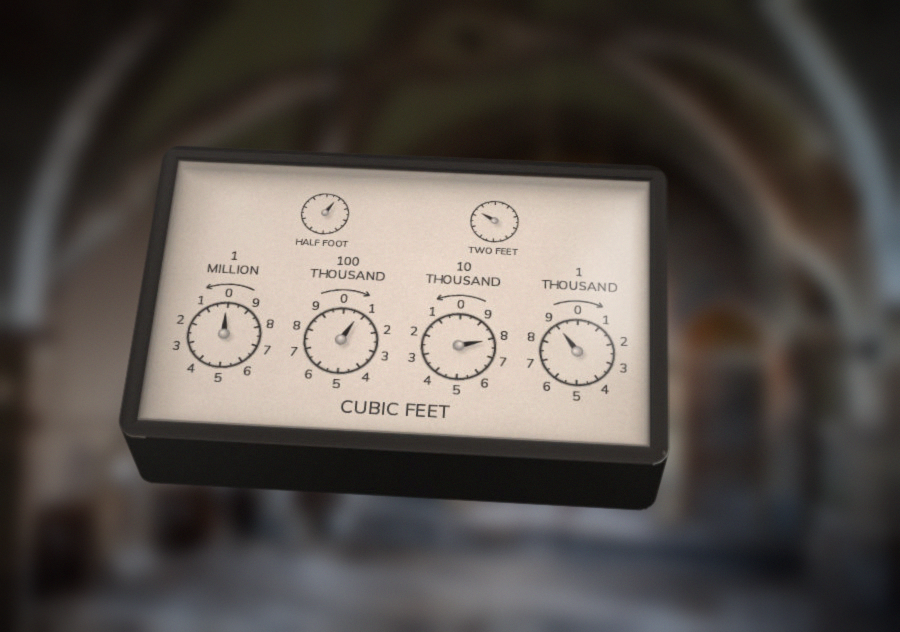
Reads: 7900ft³
